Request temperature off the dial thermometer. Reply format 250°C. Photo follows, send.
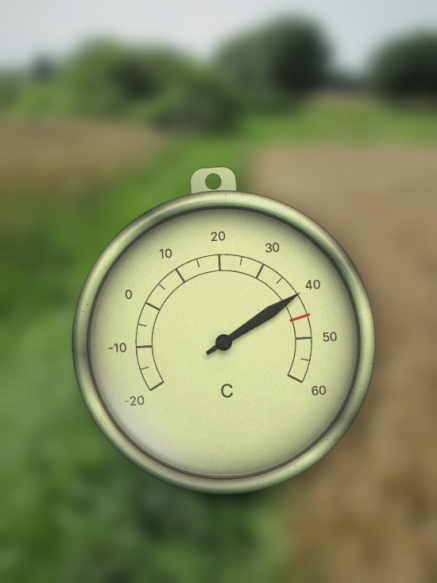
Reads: 40°C
